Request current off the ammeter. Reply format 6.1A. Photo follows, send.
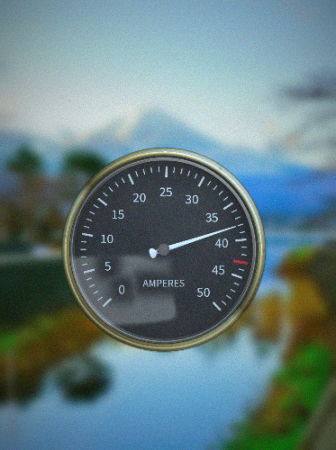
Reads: 38A
